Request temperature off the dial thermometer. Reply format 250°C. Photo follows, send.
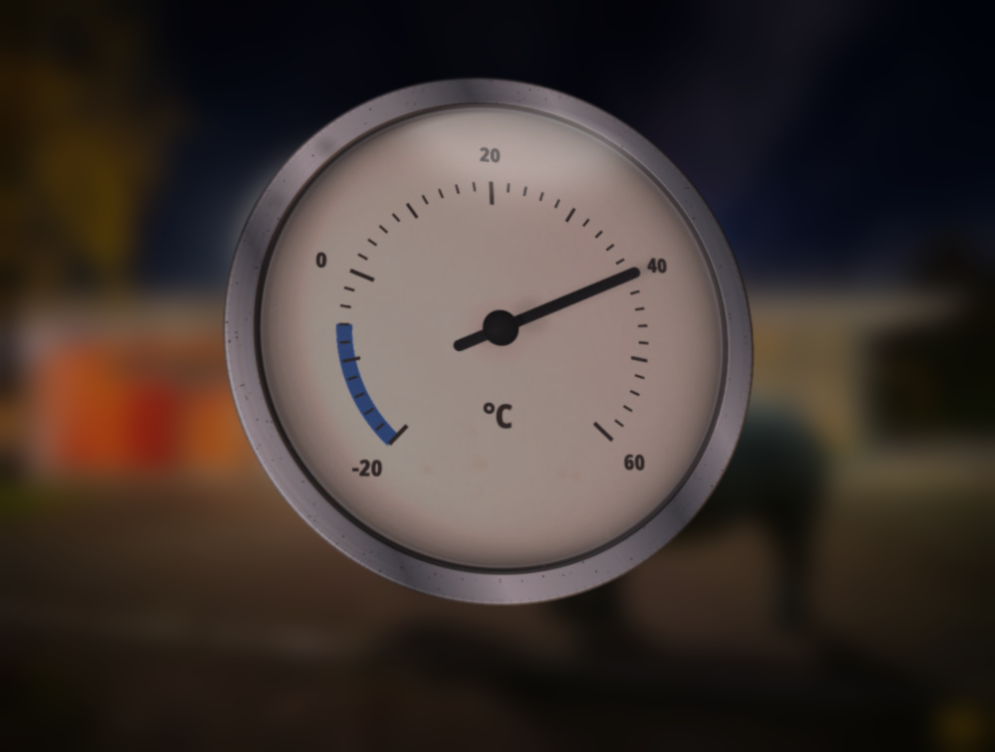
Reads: 40°C
